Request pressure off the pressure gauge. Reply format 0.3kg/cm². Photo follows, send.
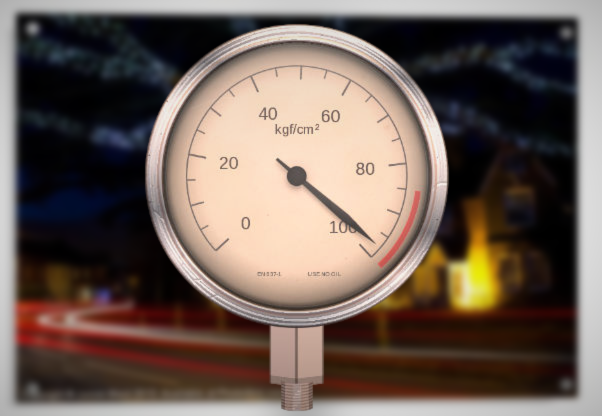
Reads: 97.5kg/cm²
